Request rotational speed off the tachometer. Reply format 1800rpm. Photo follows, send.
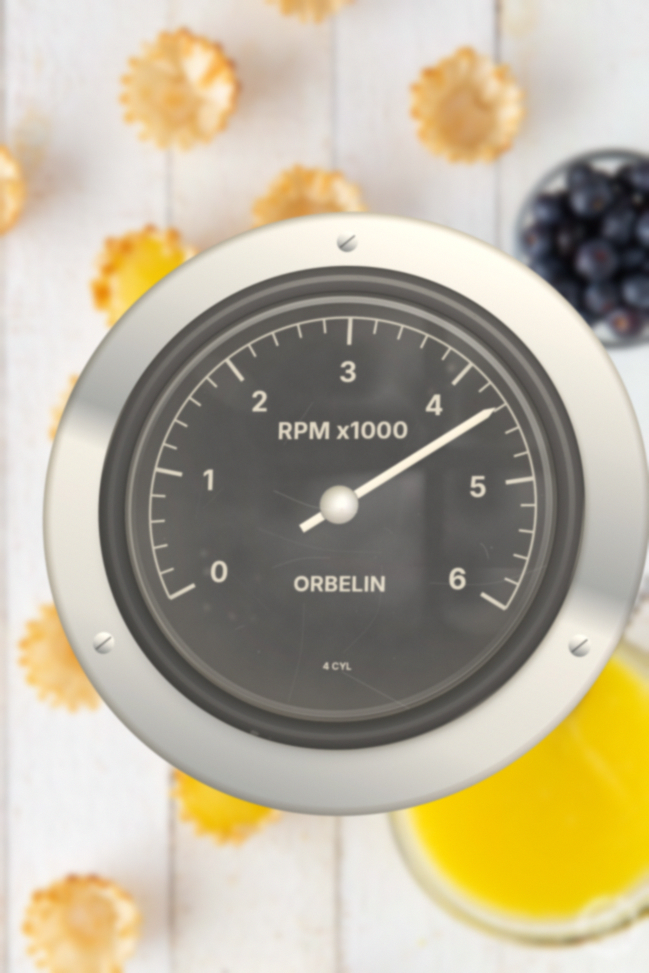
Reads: 4400rpm
